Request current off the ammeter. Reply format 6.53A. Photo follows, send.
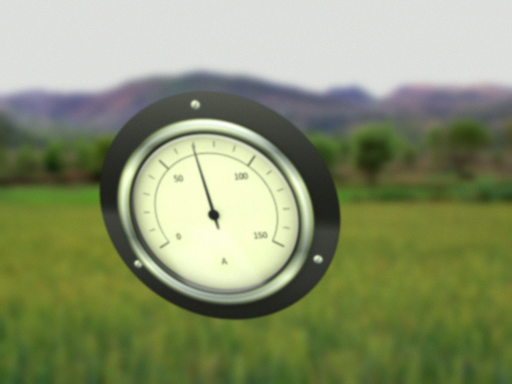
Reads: 70A
